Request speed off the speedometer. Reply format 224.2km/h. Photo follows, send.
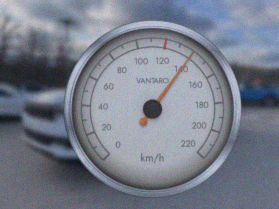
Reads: 140km/h
